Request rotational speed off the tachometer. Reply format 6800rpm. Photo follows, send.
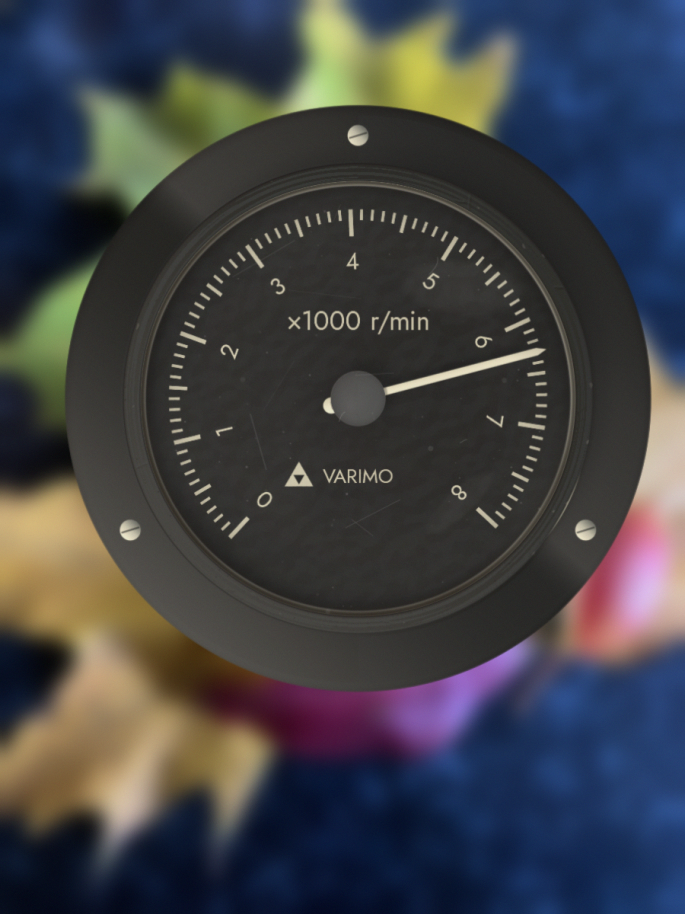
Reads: 6300rpm
